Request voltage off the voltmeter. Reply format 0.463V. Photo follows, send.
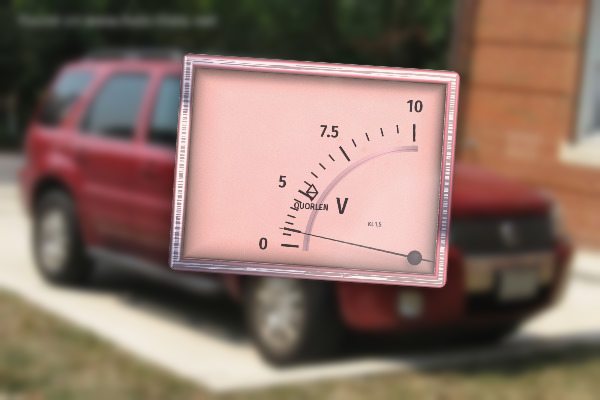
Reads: 2.5V
